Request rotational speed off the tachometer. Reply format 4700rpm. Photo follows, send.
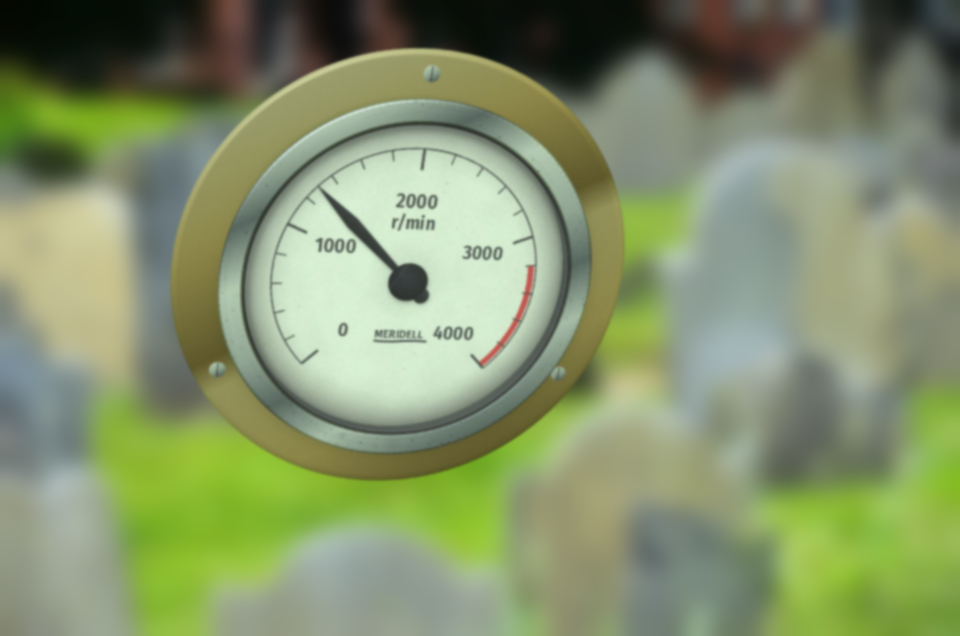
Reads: 1300rpm
